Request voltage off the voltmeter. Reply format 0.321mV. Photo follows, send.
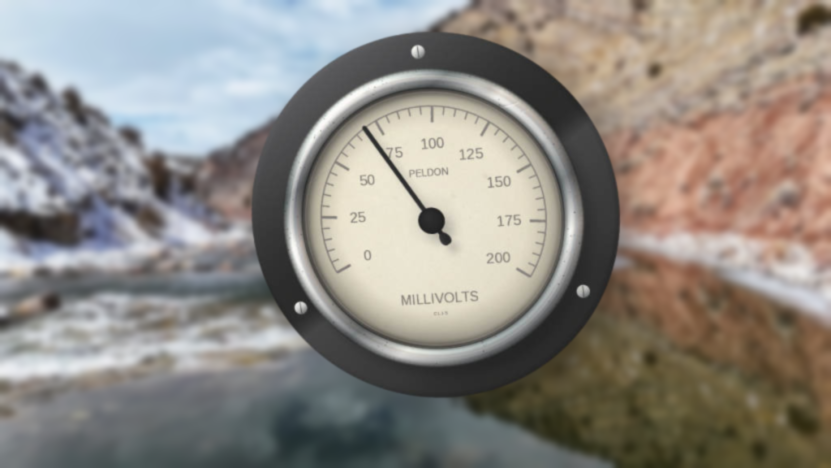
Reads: 70mV
